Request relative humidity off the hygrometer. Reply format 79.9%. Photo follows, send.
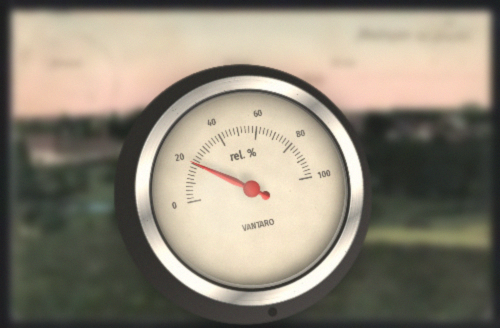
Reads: 20%
